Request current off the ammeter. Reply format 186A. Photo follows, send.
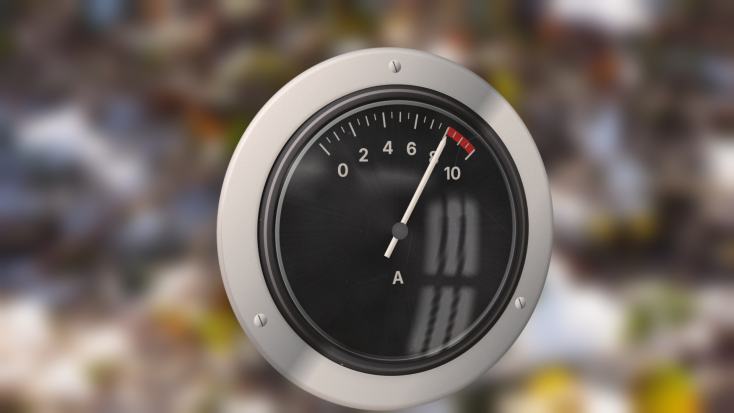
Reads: 8A
